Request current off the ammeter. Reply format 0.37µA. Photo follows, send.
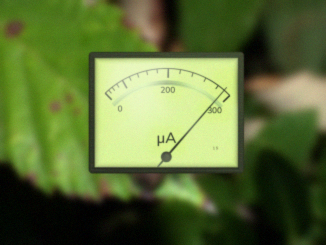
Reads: 290µA
